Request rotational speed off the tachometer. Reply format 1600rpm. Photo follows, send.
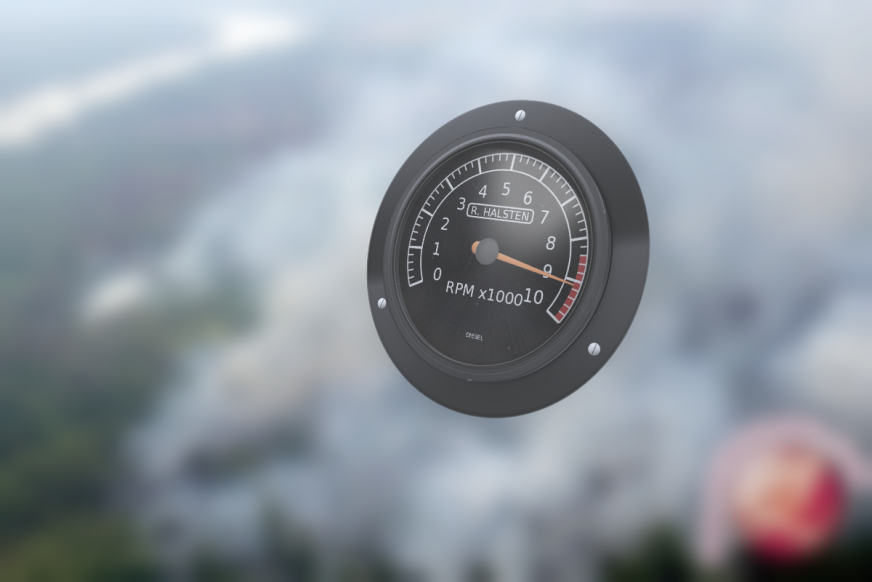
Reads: 9100rpm
